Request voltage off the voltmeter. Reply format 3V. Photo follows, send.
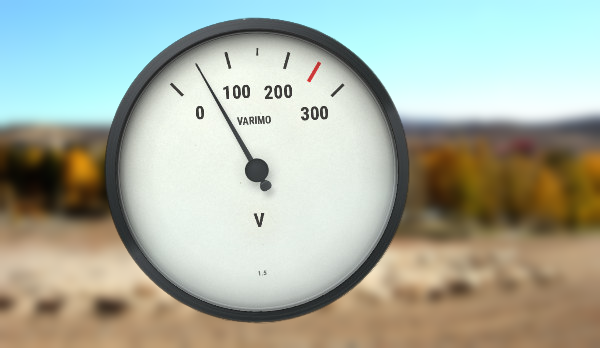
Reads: 50V
